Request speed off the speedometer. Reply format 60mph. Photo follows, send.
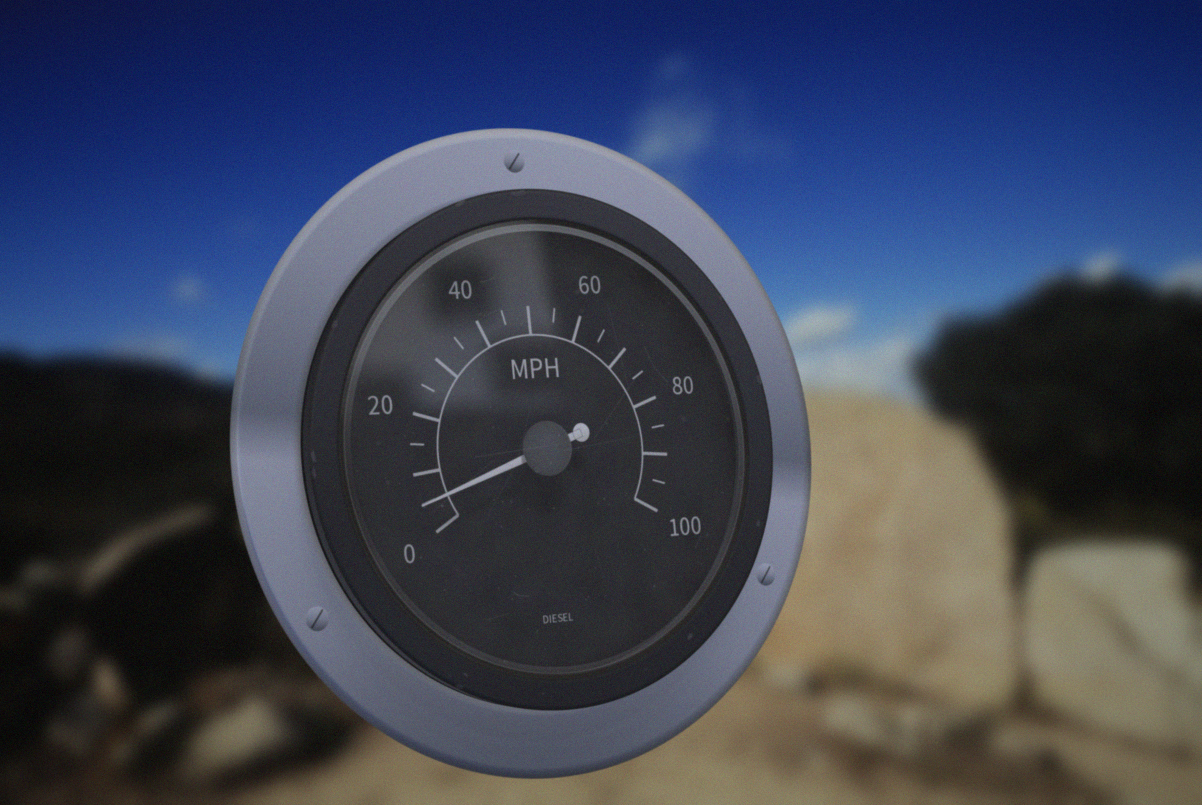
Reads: 5mph
